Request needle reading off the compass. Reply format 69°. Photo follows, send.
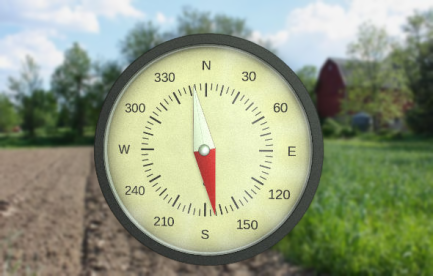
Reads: 170°
